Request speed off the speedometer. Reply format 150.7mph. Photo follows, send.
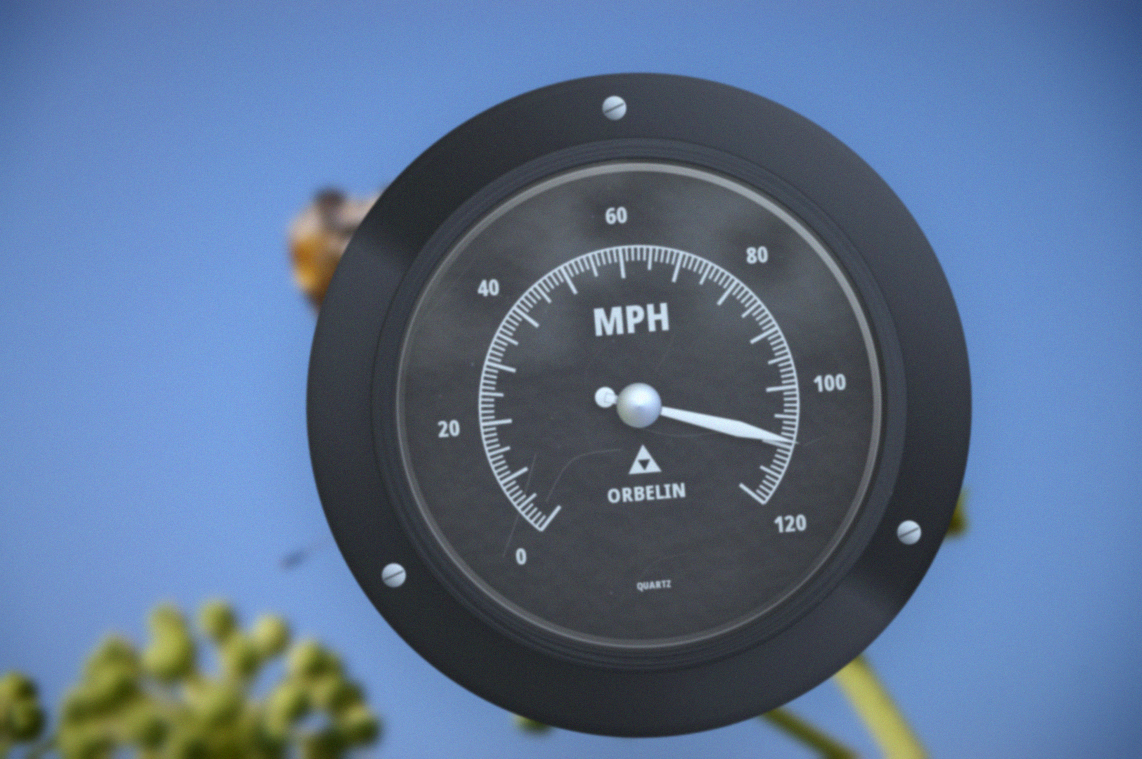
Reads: 109mph
